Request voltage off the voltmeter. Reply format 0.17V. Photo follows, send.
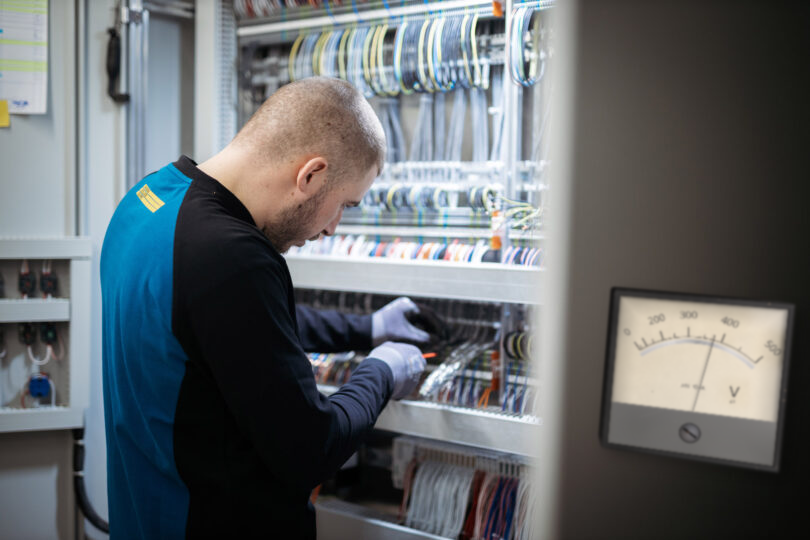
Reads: 375V
